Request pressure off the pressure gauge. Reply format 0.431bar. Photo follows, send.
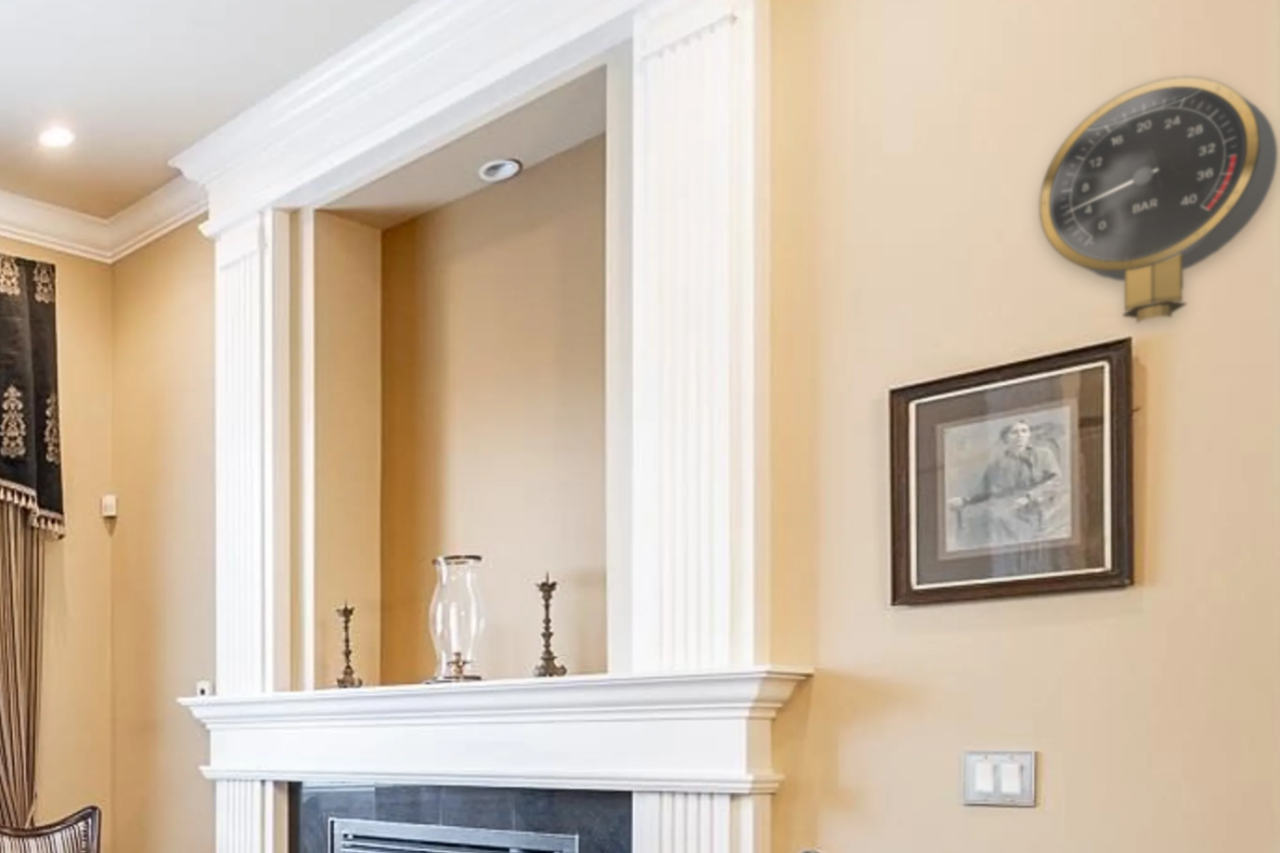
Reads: 5bar
